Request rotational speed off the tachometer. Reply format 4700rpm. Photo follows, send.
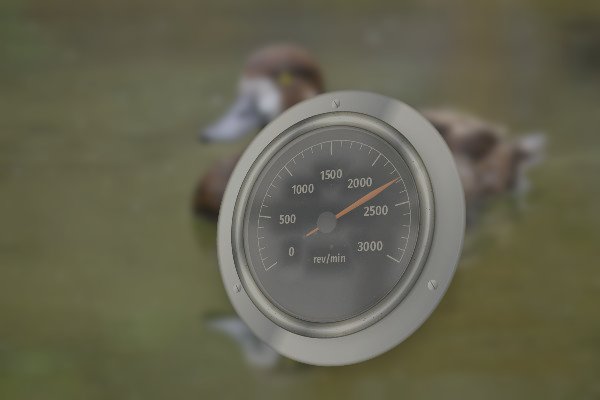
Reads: 2300rpm
